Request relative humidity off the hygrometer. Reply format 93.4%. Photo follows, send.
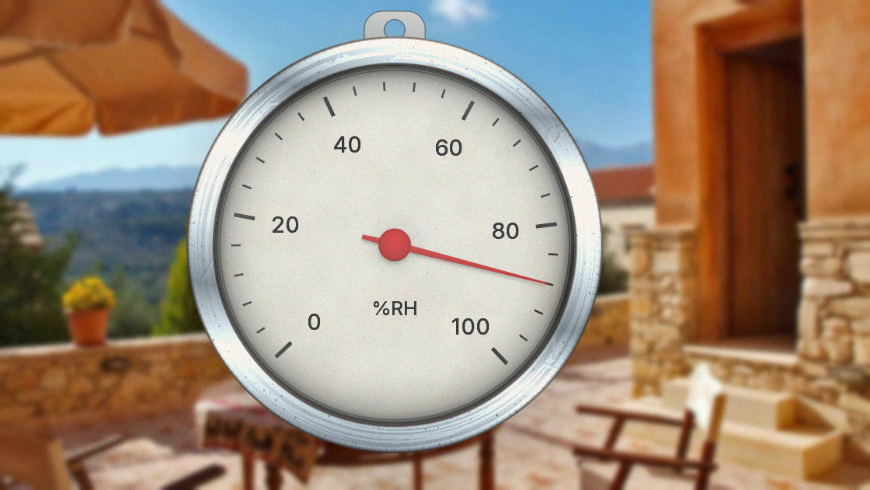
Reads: 88%
